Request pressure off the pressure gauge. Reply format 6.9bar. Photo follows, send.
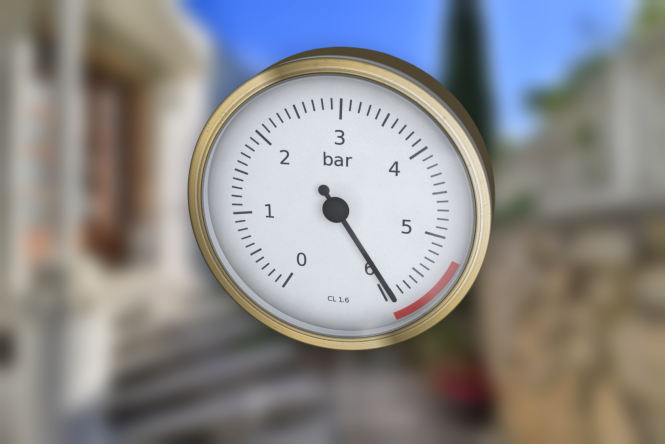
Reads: 5.9bar
